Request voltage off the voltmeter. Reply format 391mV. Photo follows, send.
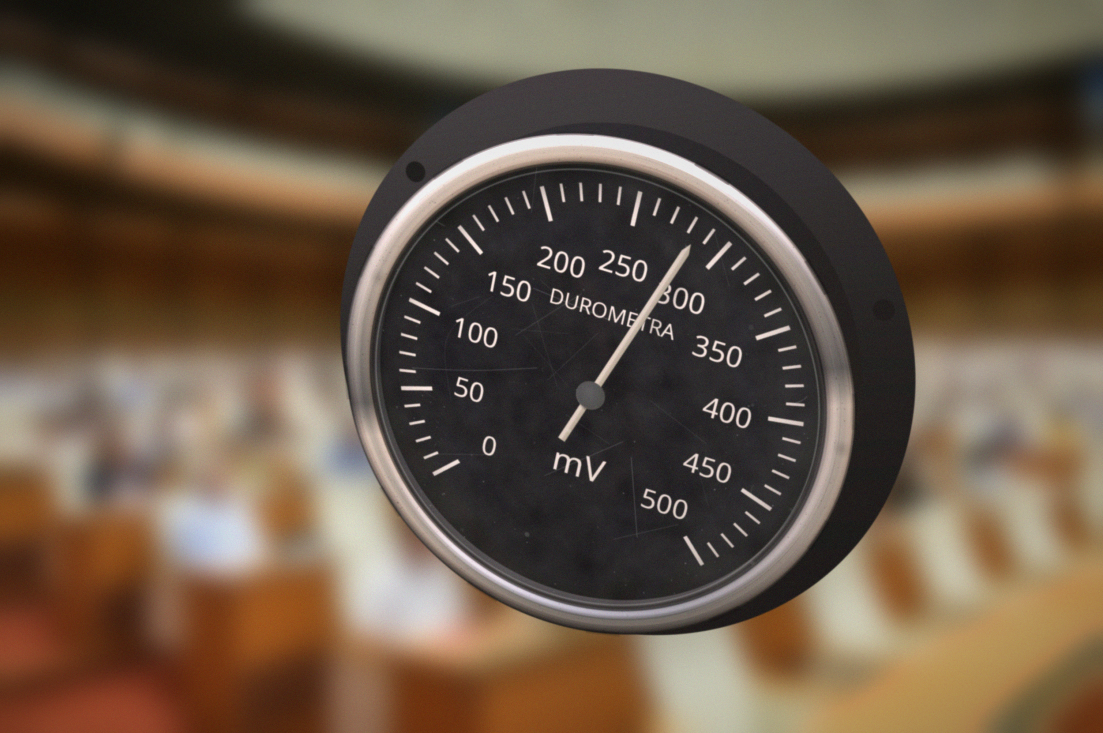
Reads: 285mV
